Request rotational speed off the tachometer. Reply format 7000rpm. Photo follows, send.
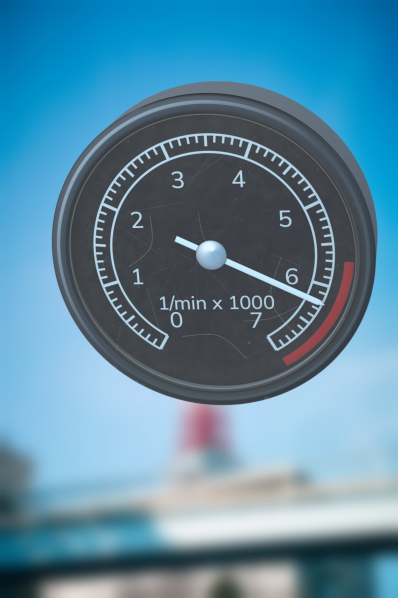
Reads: 6200rpm
